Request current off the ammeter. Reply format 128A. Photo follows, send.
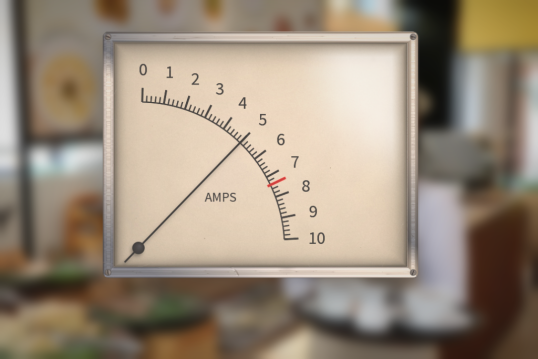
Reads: 5A
